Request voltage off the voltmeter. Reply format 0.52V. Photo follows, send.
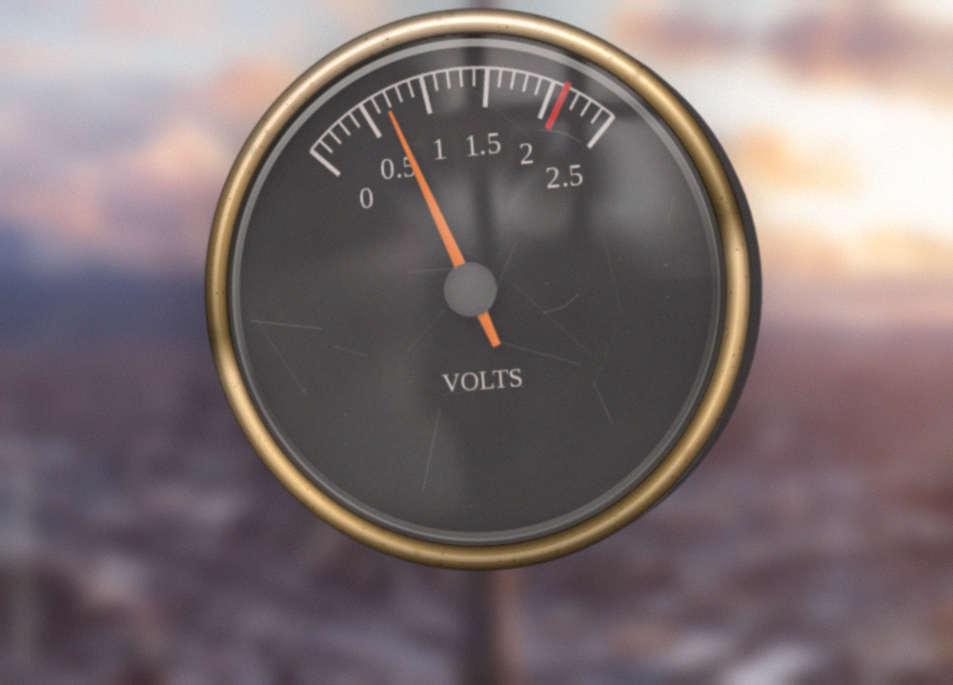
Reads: 0.7V
